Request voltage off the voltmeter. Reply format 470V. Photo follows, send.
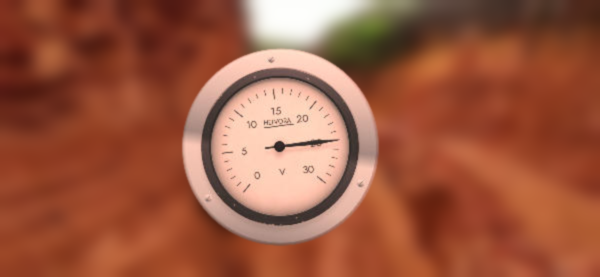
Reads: 25V
